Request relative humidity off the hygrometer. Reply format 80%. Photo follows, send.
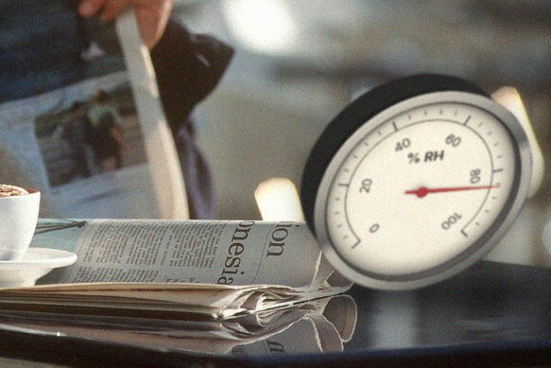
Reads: 84%
